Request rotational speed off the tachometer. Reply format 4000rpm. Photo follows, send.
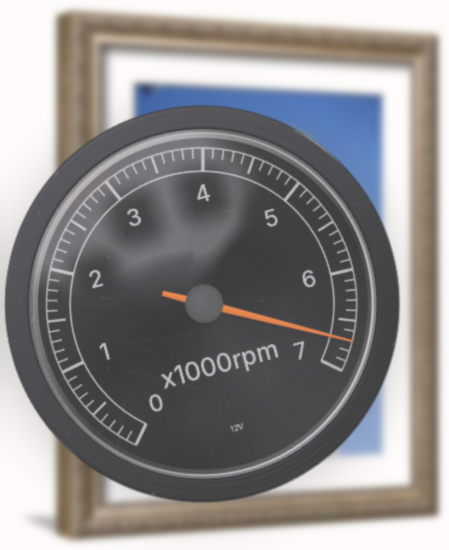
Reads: 6700rpm
